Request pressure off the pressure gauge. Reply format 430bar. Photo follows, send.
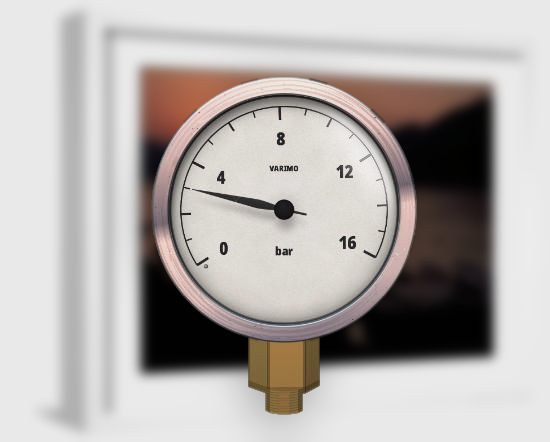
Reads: 3bar
